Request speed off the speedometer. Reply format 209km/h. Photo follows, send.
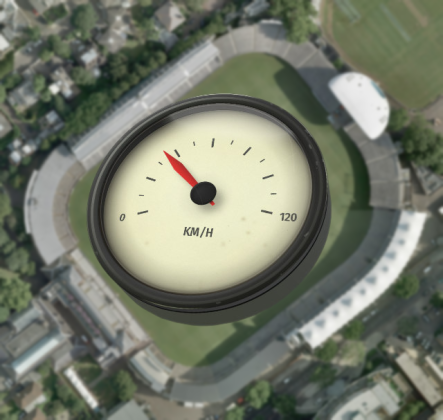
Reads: 35km/h
